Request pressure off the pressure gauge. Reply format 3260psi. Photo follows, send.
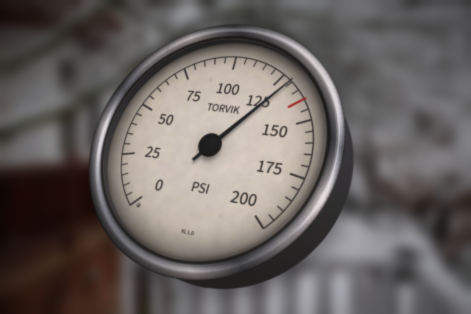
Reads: 130psi
